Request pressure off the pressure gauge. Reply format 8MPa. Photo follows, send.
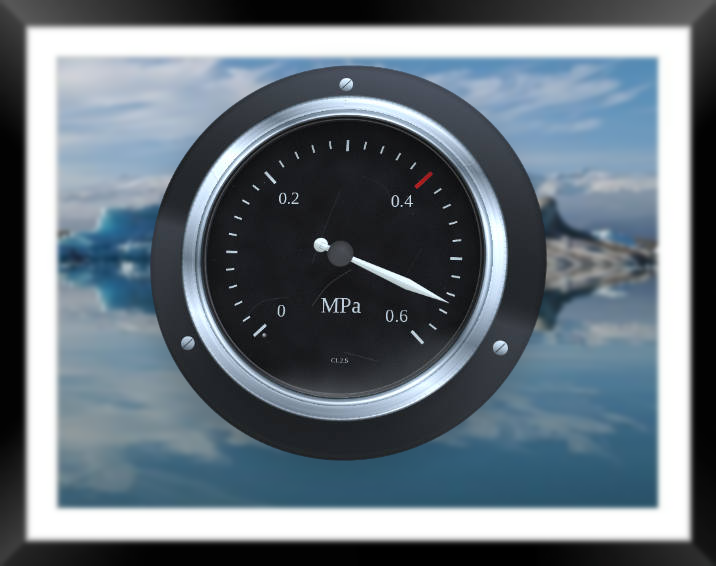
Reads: 0.55MPa
